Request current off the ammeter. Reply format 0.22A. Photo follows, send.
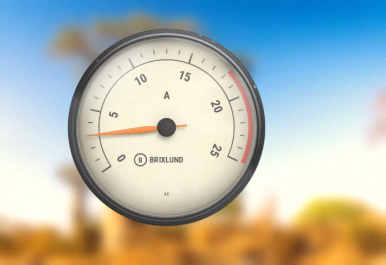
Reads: 3A
